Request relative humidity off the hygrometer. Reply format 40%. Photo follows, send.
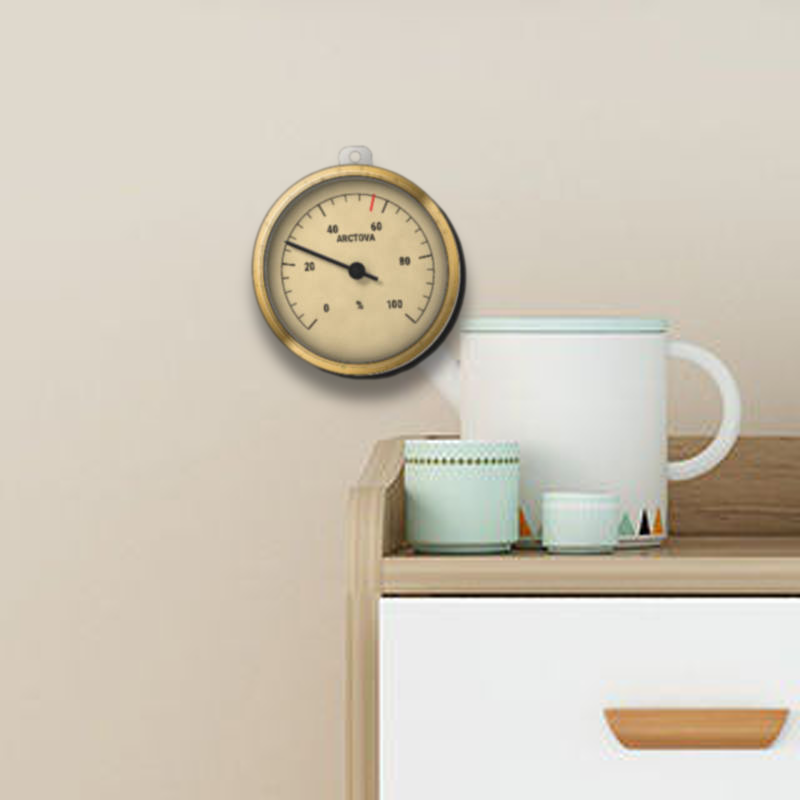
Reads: 26%
